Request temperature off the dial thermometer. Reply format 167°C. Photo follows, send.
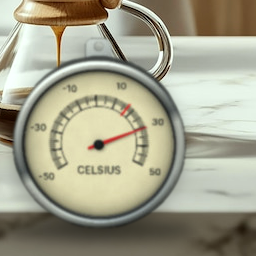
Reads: 30°C
